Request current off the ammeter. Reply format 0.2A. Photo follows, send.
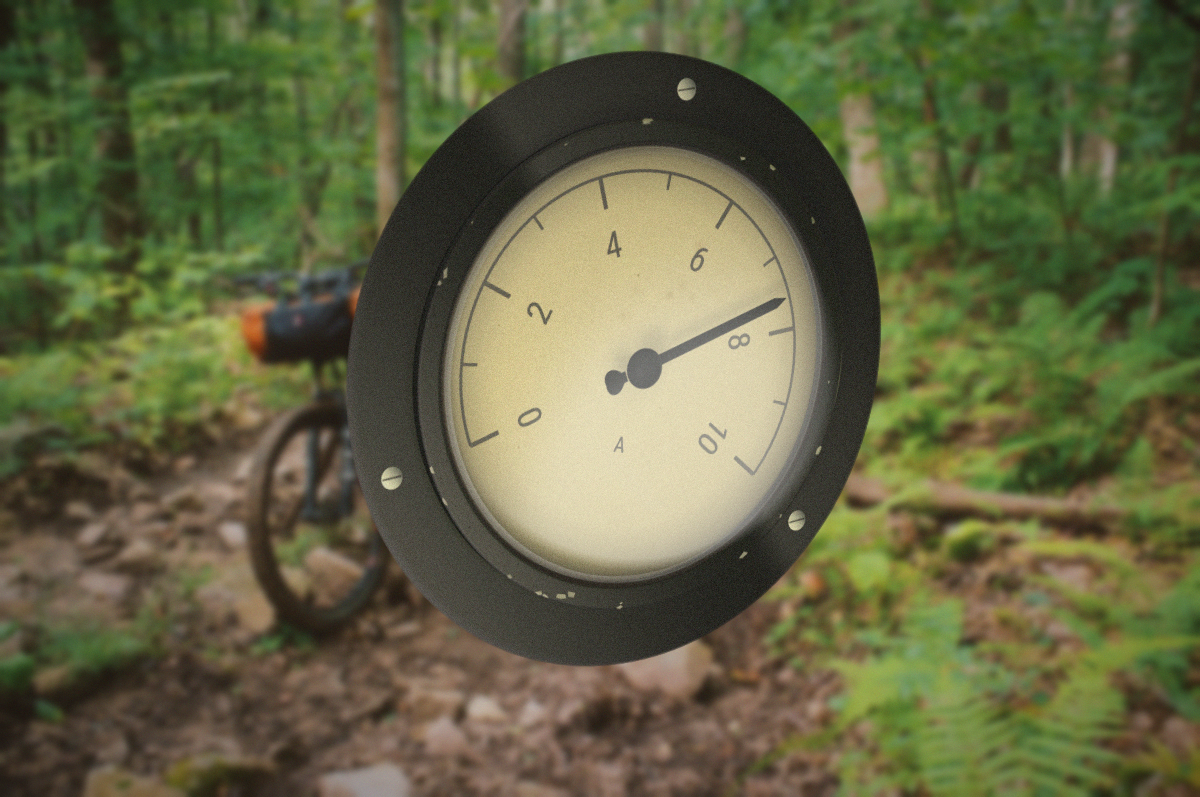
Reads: 7.5A
